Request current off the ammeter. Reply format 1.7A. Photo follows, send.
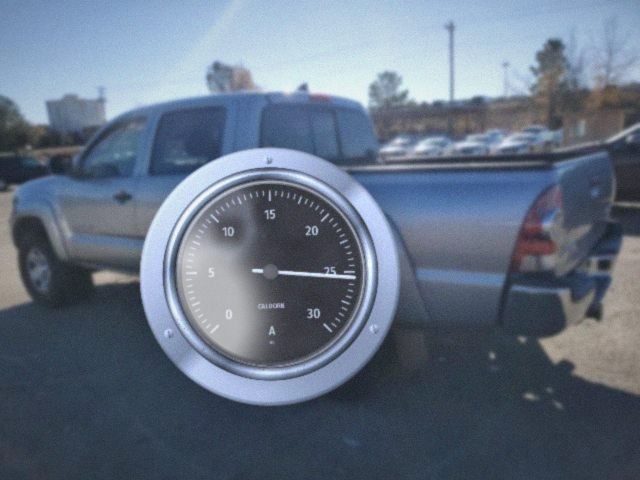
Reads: 25.5A
